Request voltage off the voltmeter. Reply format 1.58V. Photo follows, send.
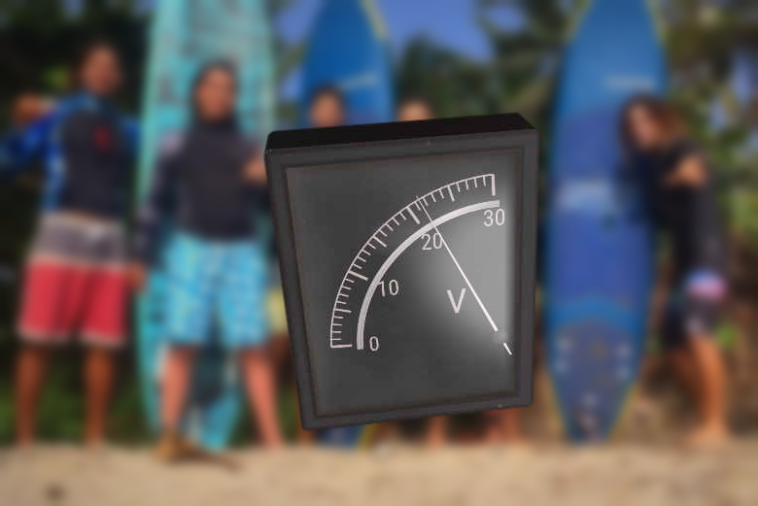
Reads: 21.5V
